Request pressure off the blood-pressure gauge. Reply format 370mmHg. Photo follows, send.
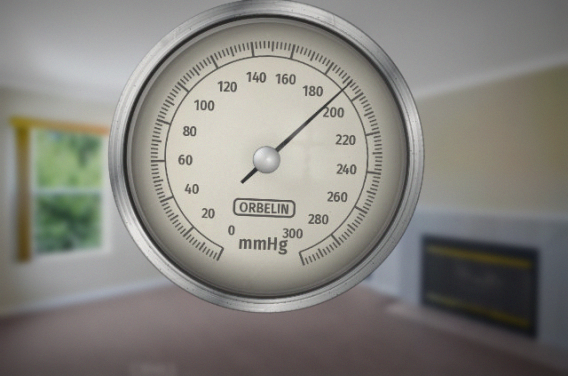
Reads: 192mmHg
